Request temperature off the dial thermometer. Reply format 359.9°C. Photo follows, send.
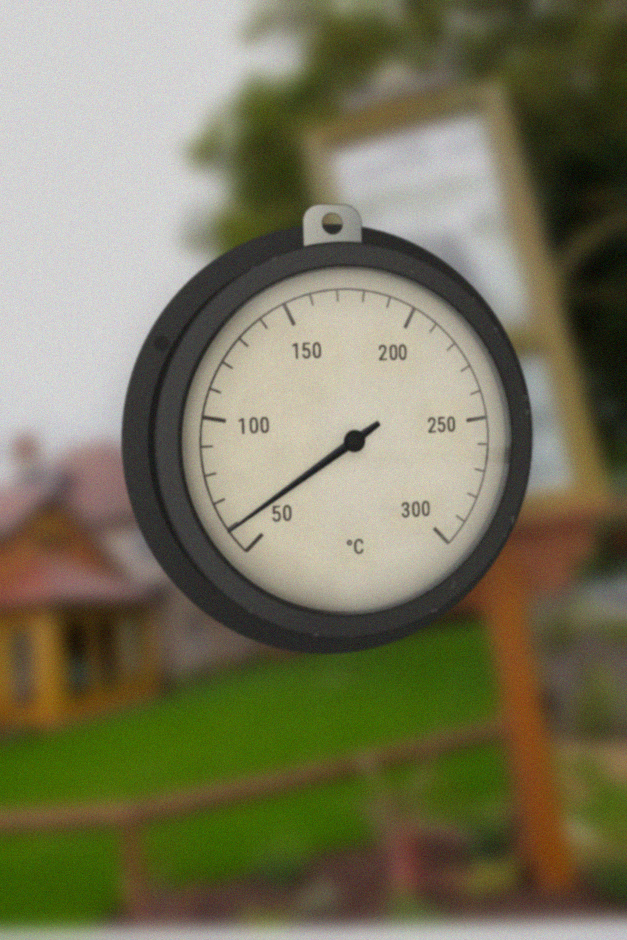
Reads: 60°C
